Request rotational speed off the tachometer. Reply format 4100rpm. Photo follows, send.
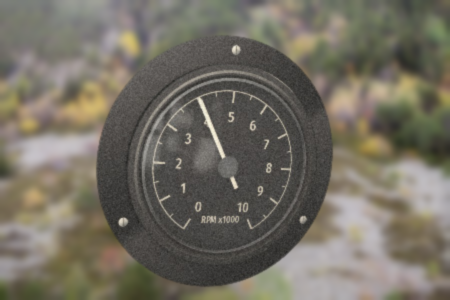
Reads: 4000rpm
